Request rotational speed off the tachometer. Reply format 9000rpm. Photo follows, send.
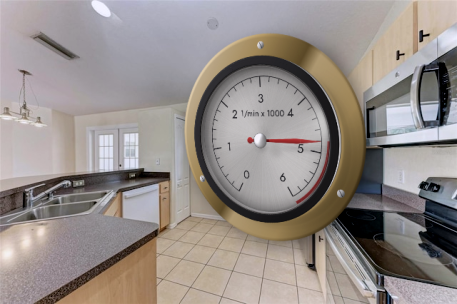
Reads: 4800rpm
